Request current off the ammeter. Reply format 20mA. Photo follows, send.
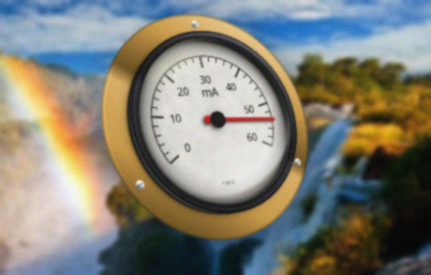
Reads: 54mA
